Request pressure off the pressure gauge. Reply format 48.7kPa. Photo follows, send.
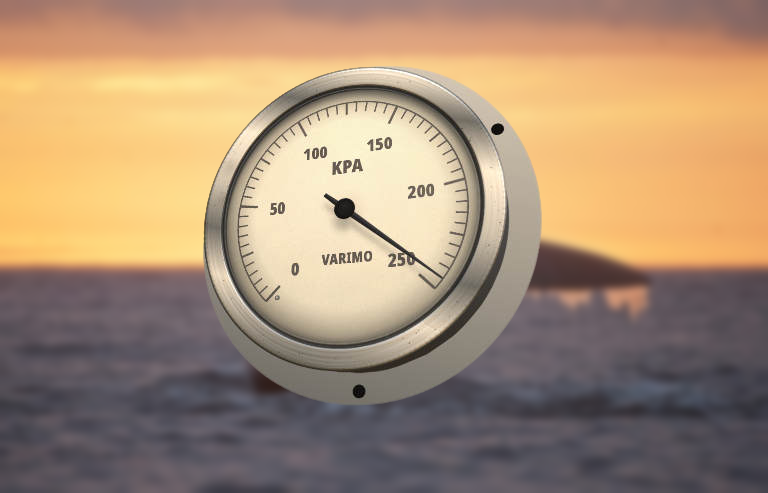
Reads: 245kPa
